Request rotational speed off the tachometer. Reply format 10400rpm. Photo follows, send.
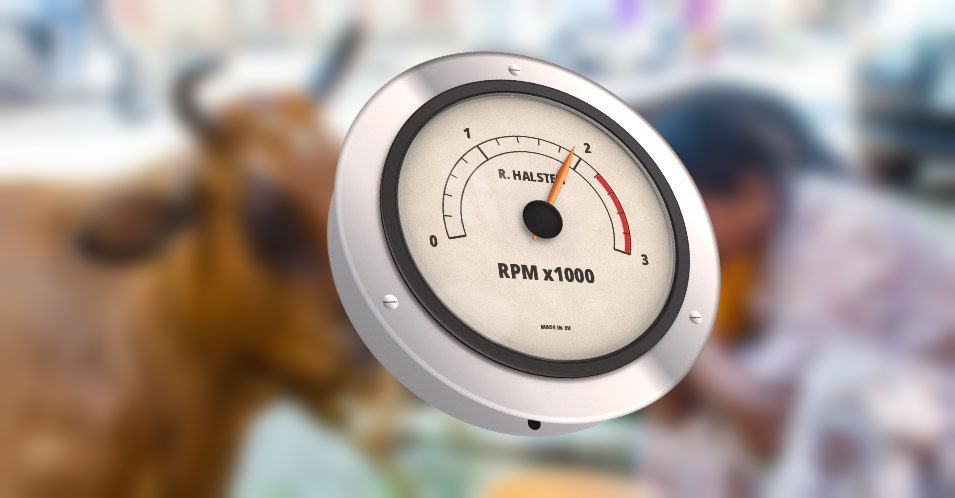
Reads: 1900rpm
